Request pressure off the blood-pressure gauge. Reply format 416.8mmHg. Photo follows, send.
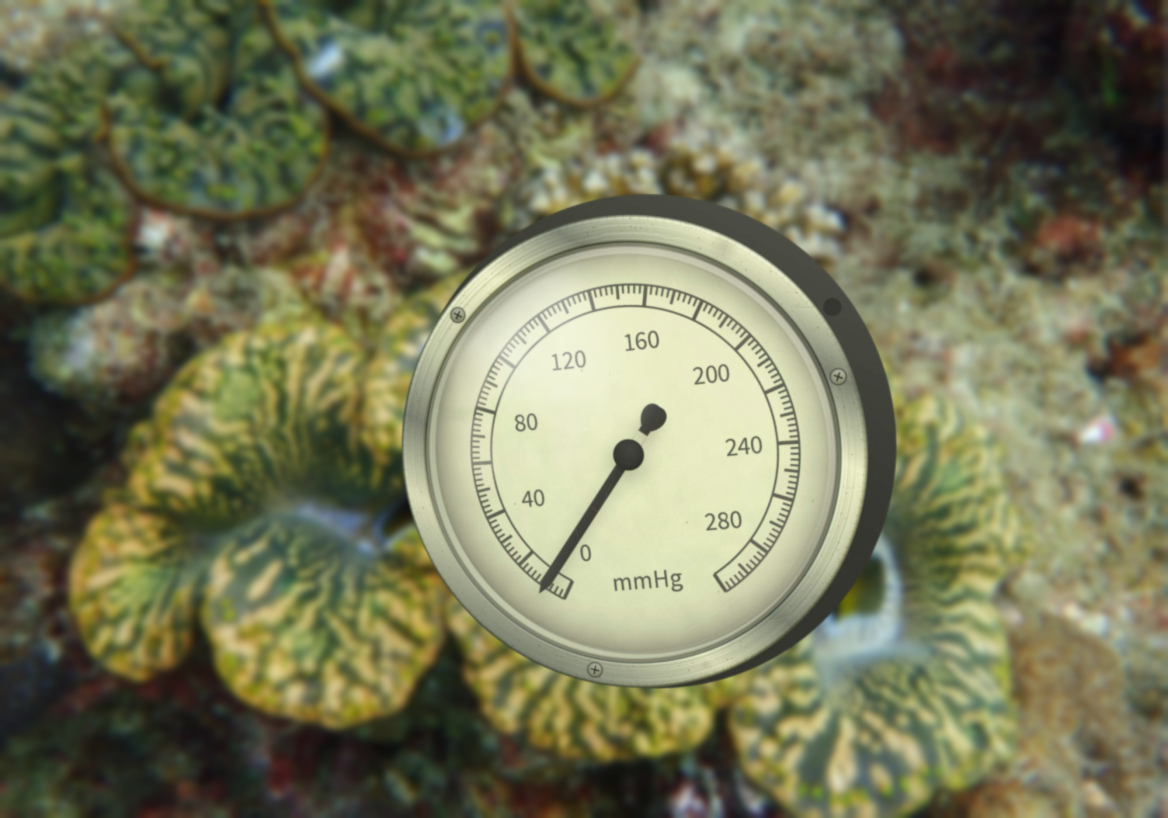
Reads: 8mmHg
